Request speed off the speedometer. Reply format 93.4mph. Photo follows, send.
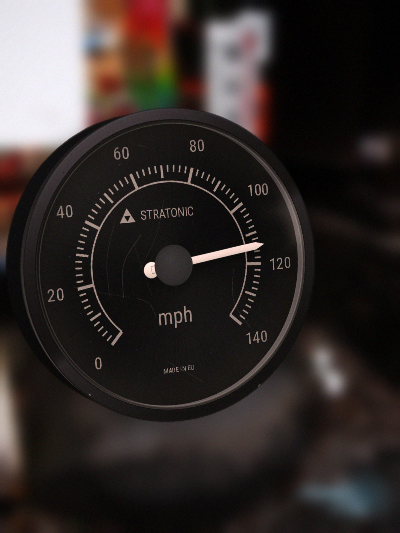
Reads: 114mph
